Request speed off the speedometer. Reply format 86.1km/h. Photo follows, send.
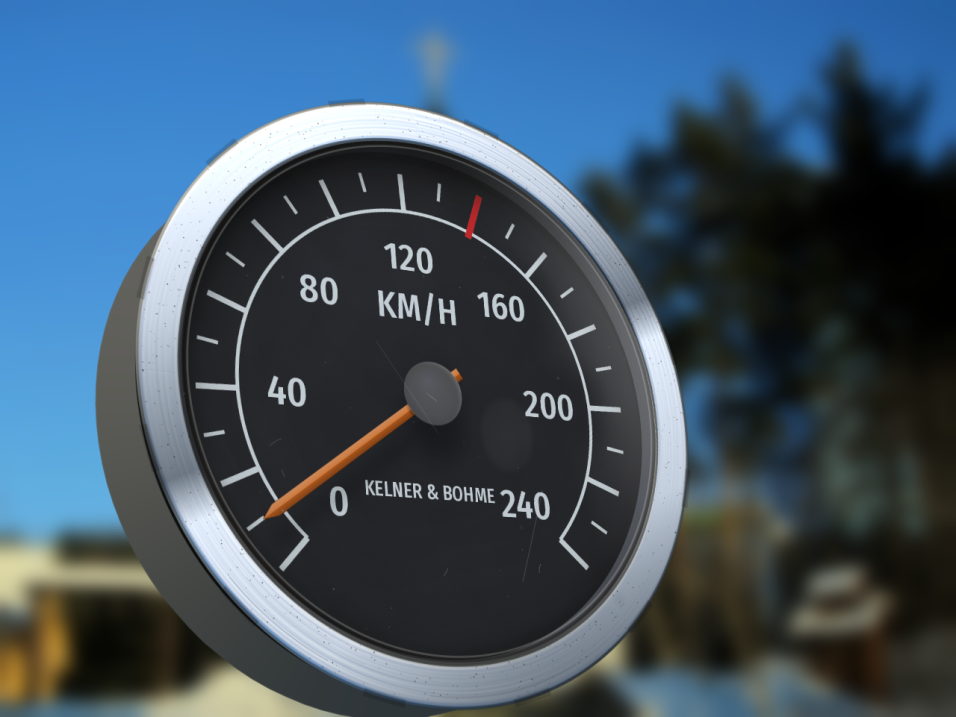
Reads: 10km/h
